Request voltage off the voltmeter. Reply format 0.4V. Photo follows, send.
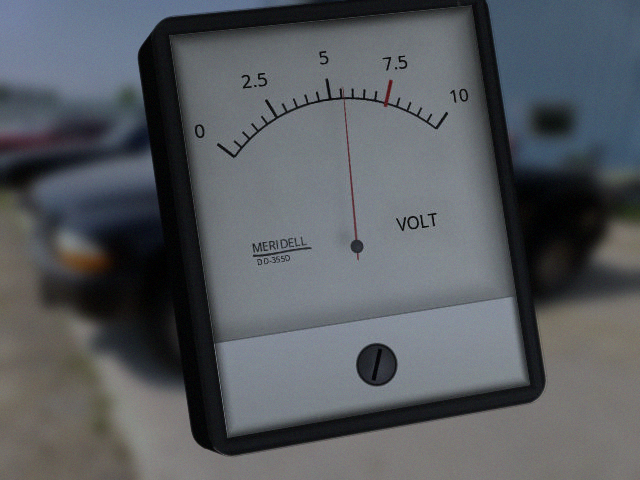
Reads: 5.5V
